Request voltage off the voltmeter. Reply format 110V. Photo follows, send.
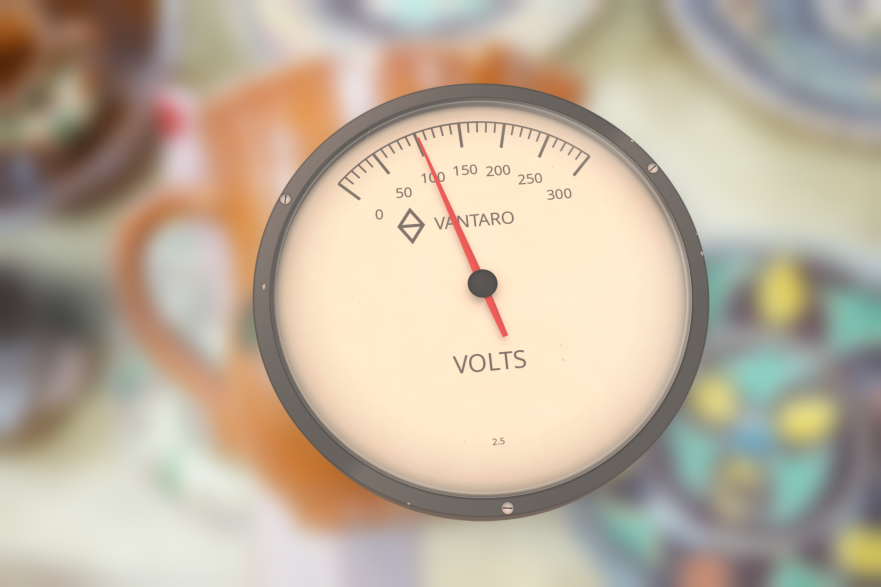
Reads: 100V
